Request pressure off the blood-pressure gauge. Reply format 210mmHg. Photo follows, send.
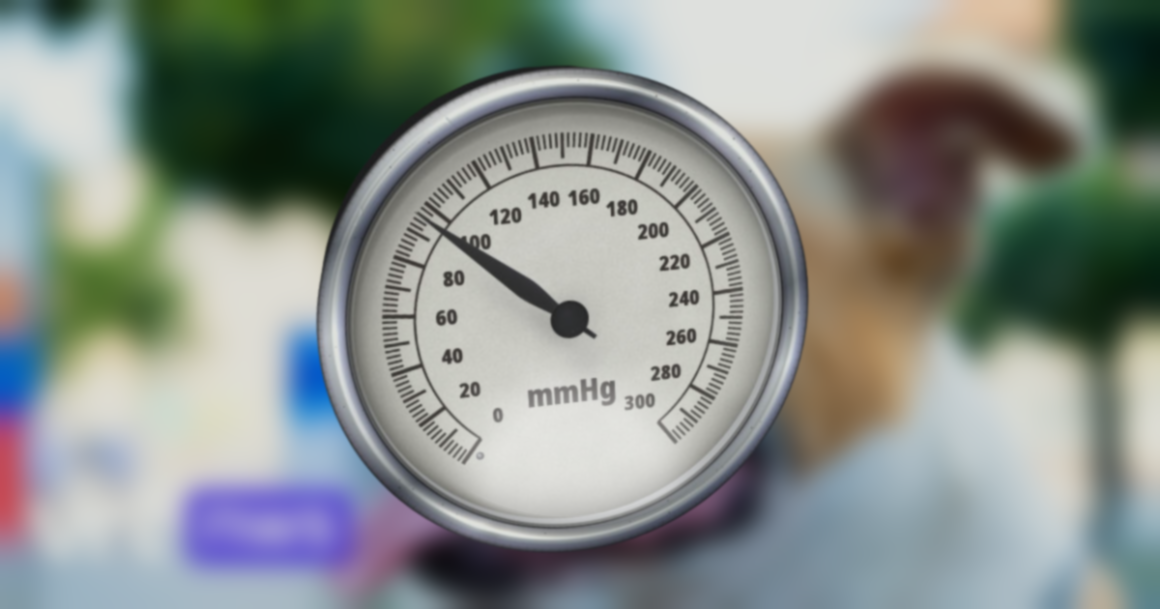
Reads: 96mmHg
